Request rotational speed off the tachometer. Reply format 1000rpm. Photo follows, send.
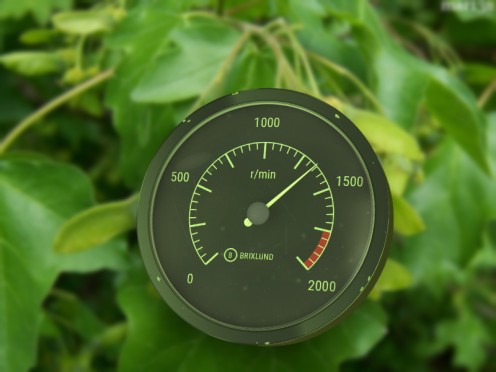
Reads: 1350rpm
